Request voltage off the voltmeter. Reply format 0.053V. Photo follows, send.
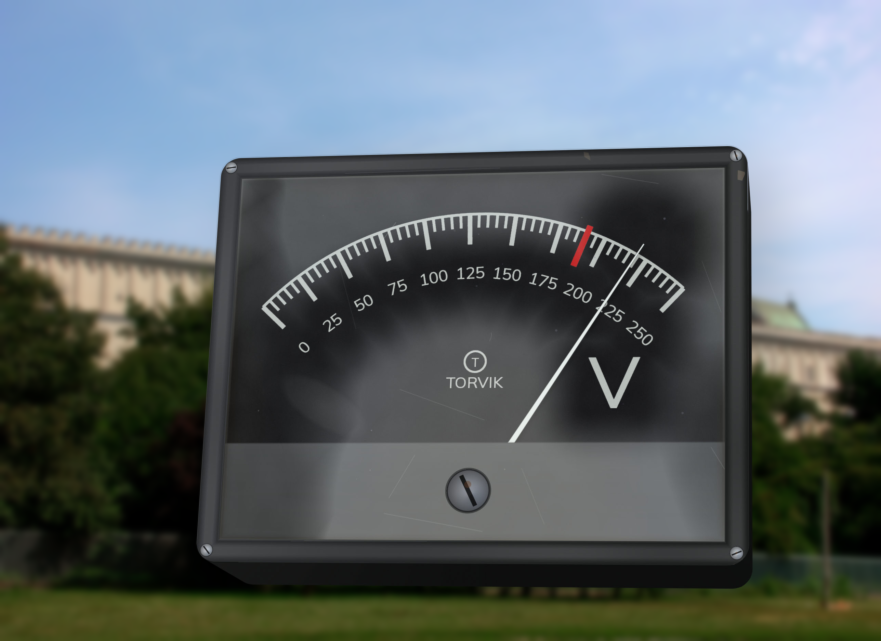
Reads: 220V
